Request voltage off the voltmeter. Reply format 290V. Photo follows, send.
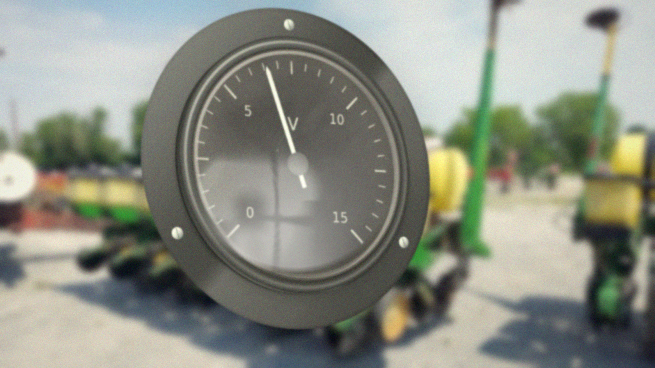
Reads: 6.5V
